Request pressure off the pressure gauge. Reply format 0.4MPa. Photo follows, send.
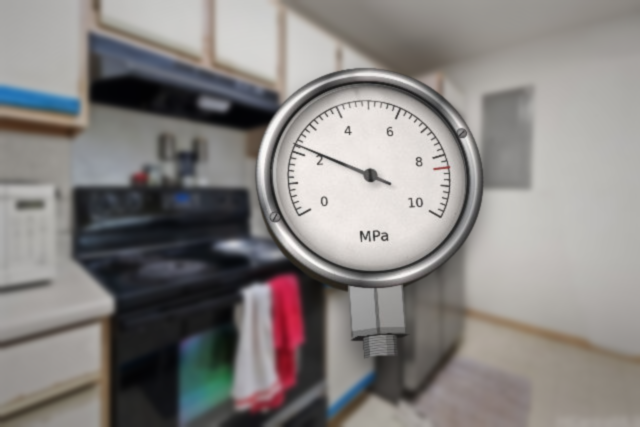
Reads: 2.2MPa
